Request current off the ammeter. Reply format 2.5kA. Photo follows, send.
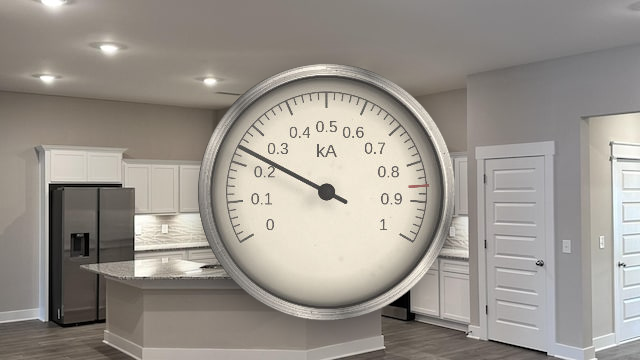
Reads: 0.24kA
